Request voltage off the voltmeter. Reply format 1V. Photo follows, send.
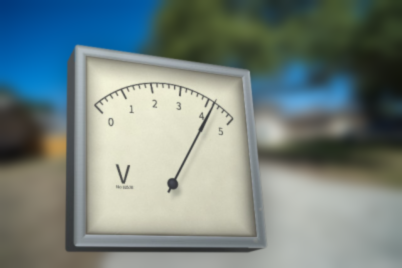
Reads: 4.2V
